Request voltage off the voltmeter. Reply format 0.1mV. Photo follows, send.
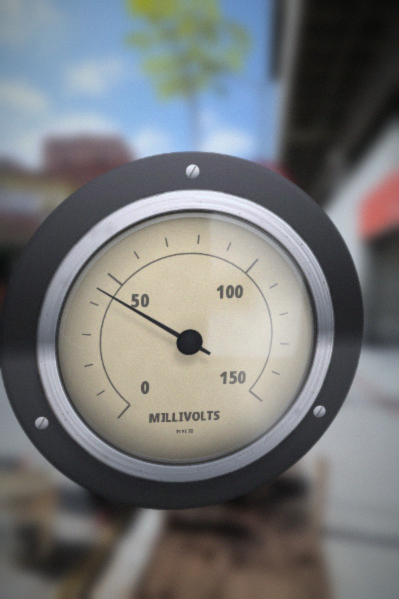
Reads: 45mV
